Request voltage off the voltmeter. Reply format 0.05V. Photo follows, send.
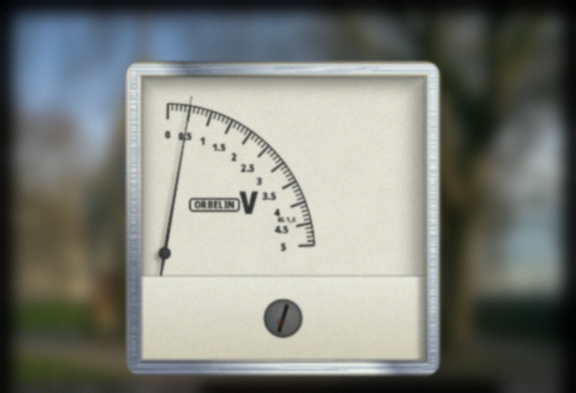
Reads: 0.5V
